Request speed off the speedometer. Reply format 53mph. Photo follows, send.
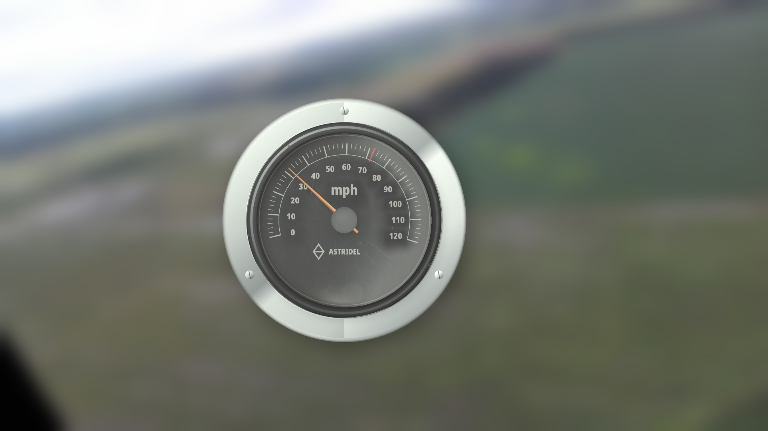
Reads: 32mph
